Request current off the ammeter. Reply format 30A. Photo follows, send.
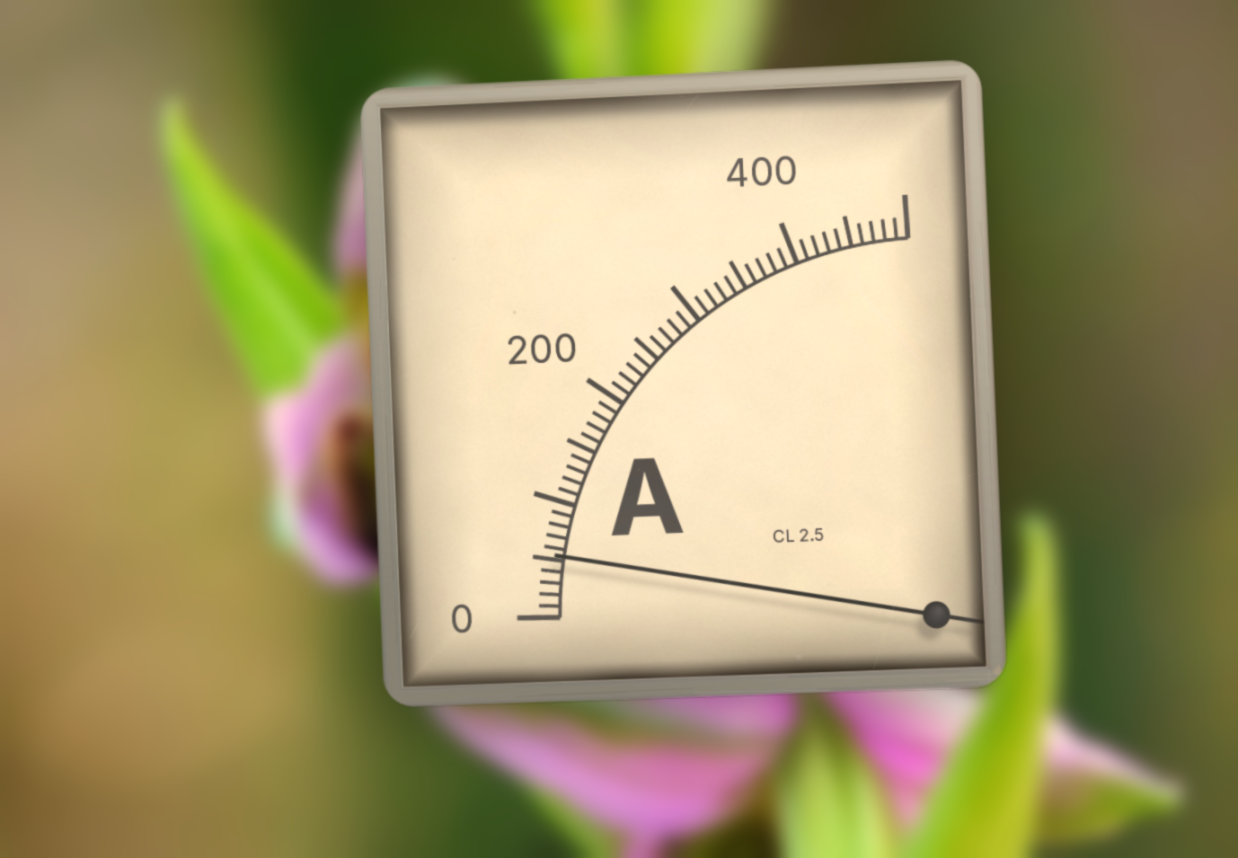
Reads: 55A
